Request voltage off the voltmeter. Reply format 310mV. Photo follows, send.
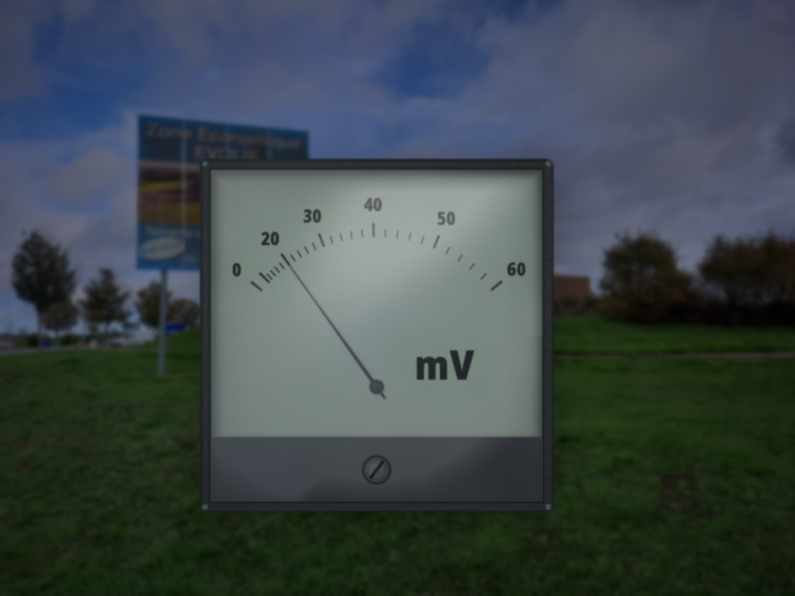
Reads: 20mV
